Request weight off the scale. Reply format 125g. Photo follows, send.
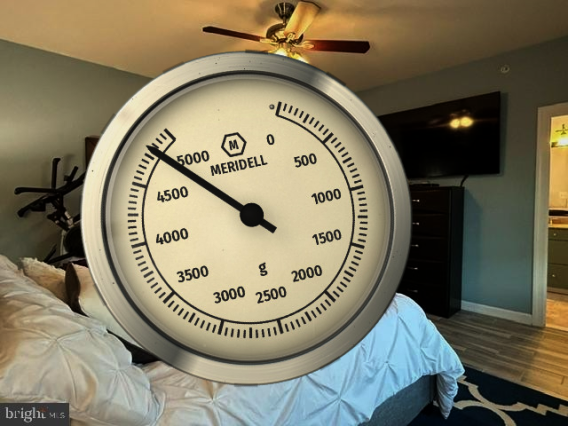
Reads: 4800g
